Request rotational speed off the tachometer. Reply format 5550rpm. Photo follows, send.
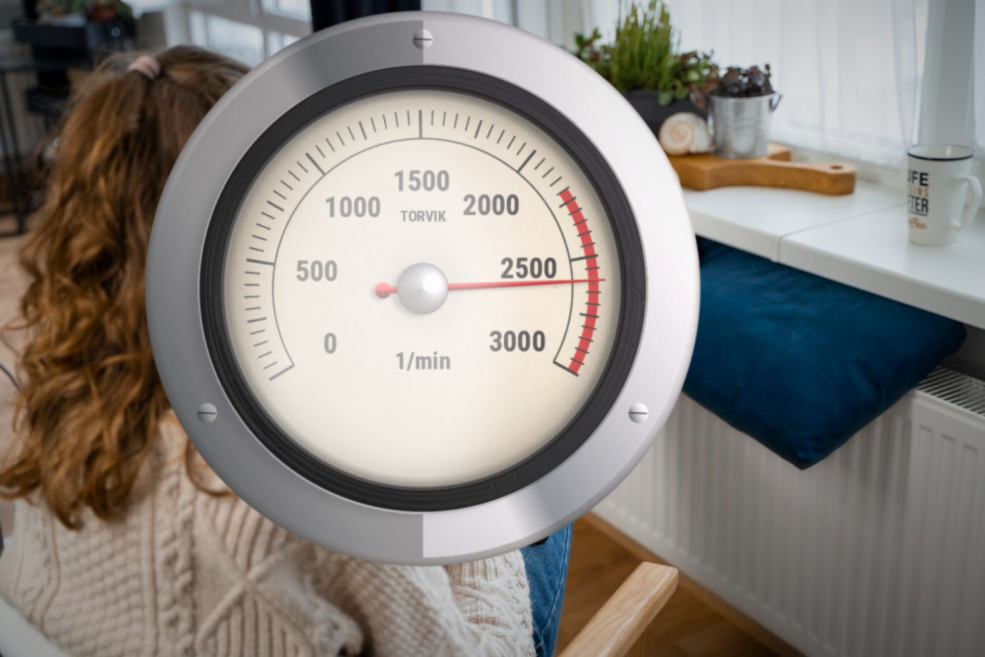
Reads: 2600rpm
